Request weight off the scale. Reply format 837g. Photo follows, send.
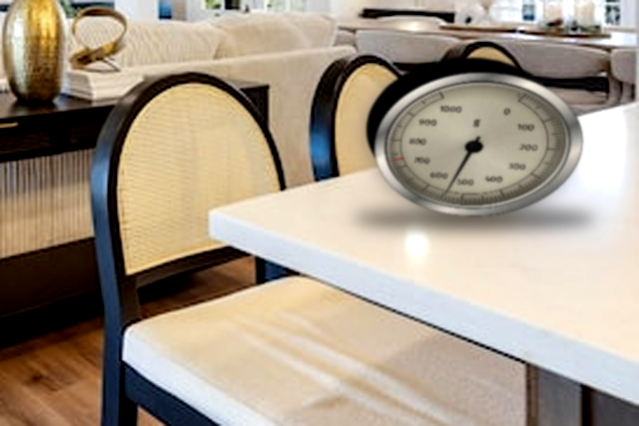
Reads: 550g
